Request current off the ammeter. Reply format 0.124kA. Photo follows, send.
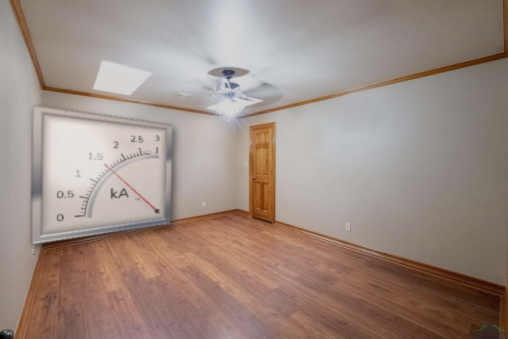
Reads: 1.5kA
